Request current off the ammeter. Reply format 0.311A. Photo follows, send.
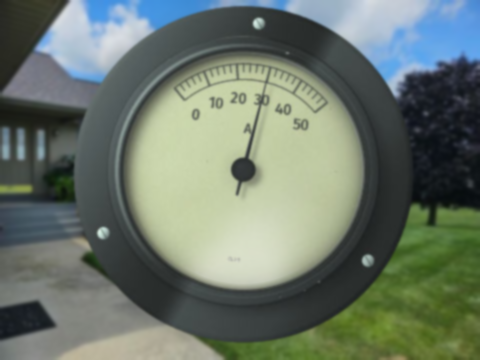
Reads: 30A
